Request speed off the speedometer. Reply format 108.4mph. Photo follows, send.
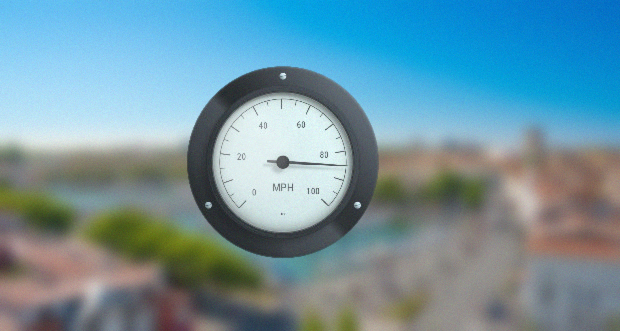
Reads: 85mph
